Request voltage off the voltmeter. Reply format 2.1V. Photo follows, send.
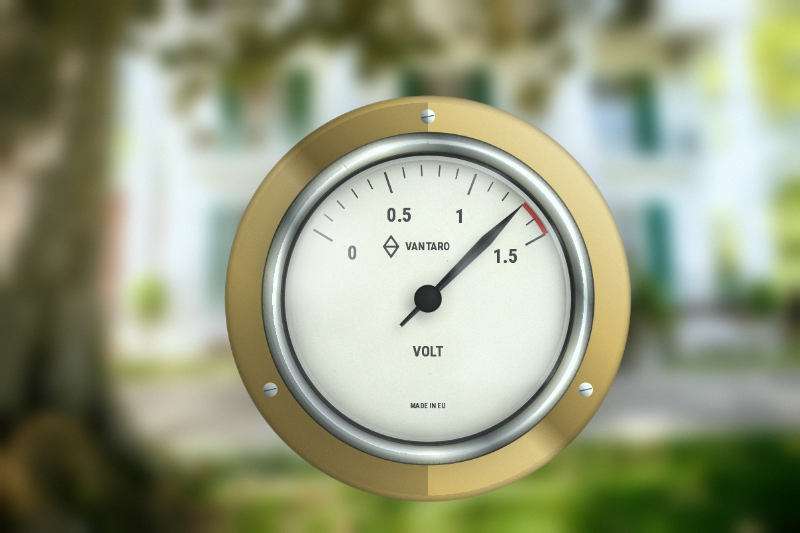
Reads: 1.3V
